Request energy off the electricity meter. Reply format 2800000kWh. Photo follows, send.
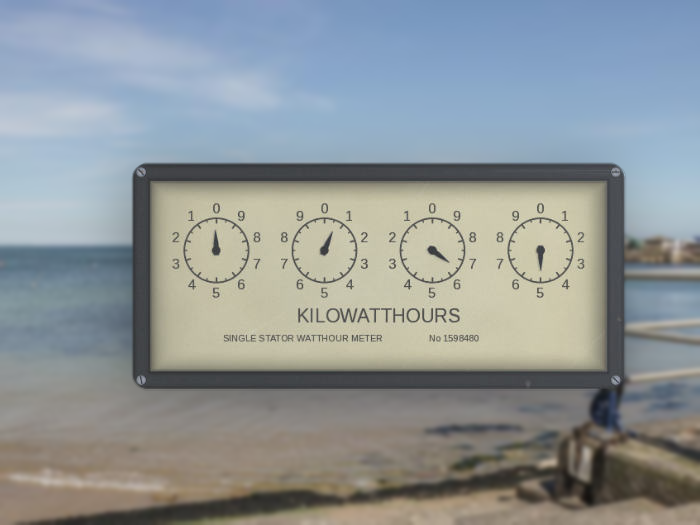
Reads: 65kWh
